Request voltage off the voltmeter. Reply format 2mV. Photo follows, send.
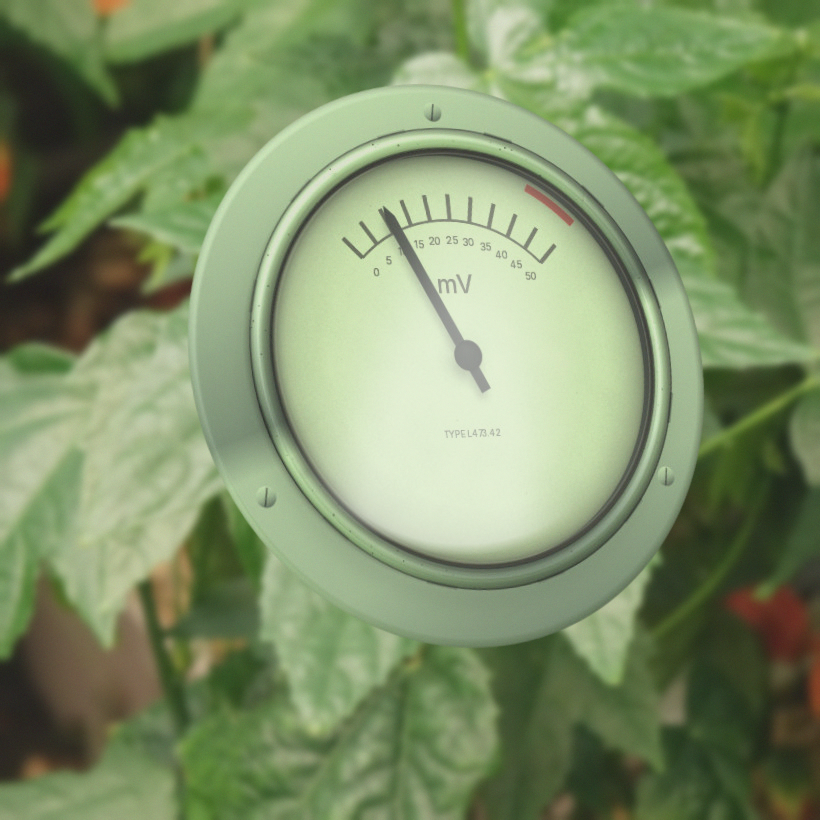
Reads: 10mV
